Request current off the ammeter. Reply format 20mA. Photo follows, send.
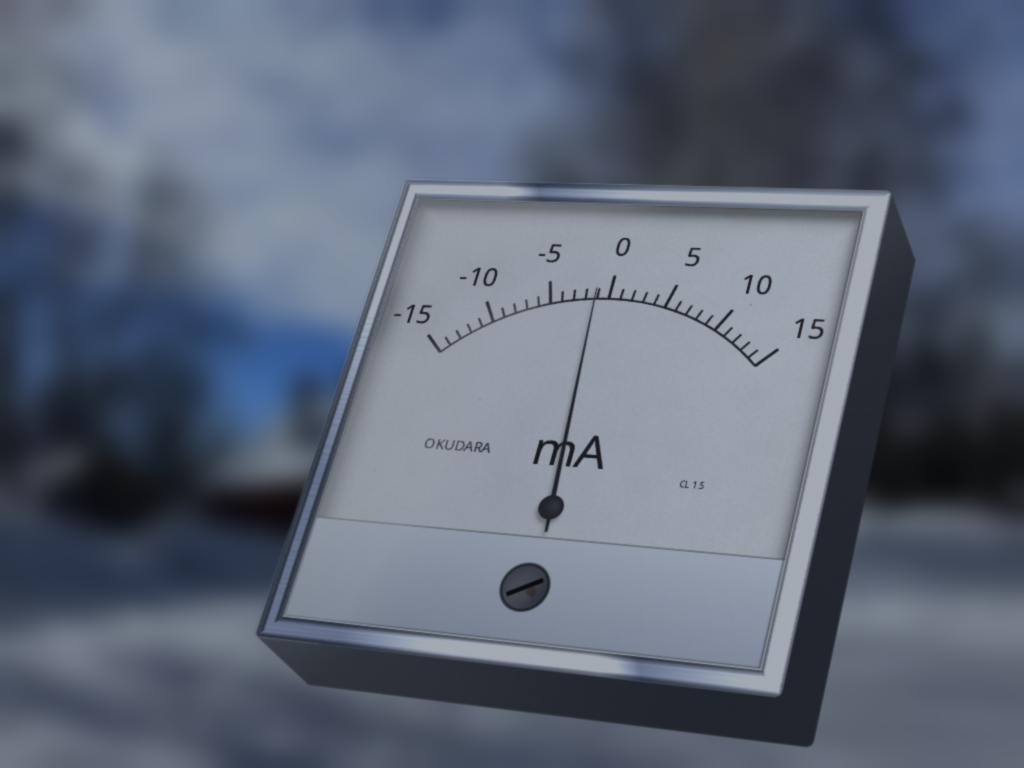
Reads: -1mA
